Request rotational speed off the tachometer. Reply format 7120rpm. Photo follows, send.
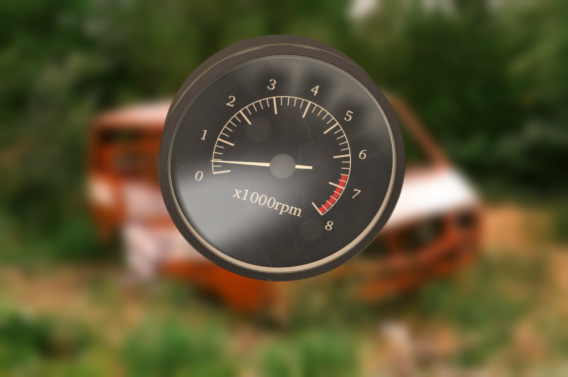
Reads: 400rpm
